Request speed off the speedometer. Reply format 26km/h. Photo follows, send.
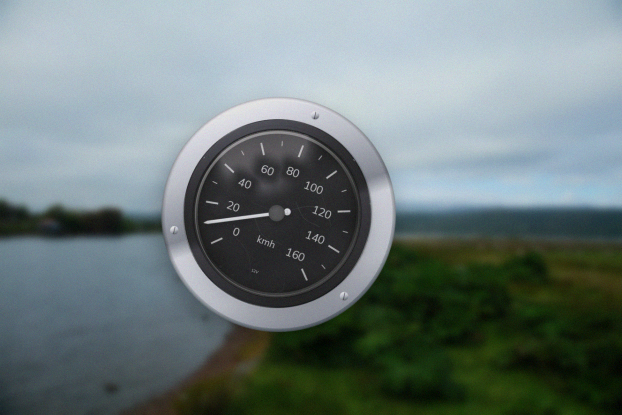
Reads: 10km/h
